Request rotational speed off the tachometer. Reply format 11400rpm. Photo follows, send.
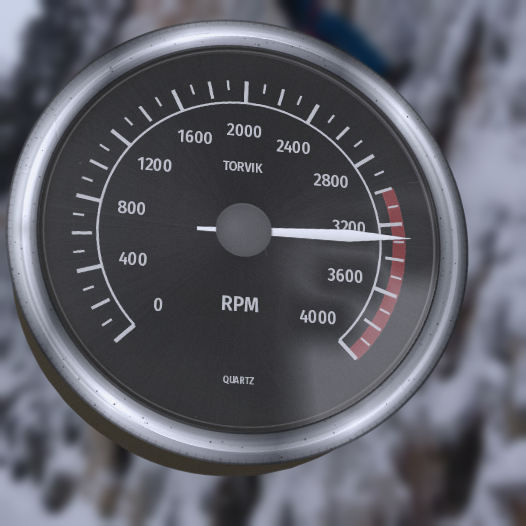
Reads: 3300rpm
